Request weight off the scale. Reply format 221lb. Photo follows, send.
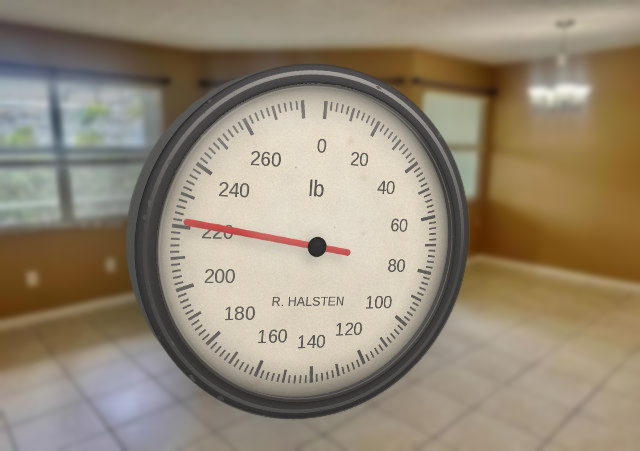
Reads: 222lb
